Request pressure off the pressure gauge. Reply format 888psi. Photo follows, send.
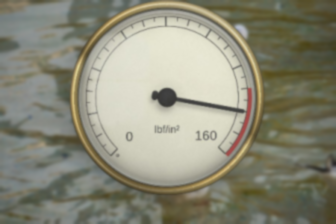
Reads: 140psi
